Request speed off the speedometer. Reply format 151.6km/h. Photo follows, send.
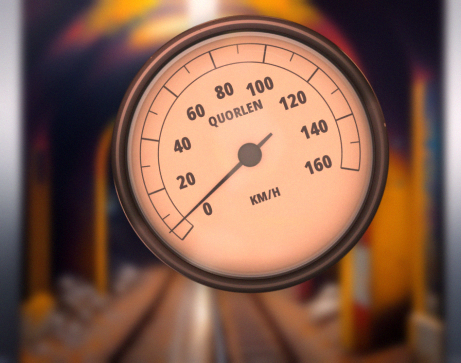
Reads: 5km/h
